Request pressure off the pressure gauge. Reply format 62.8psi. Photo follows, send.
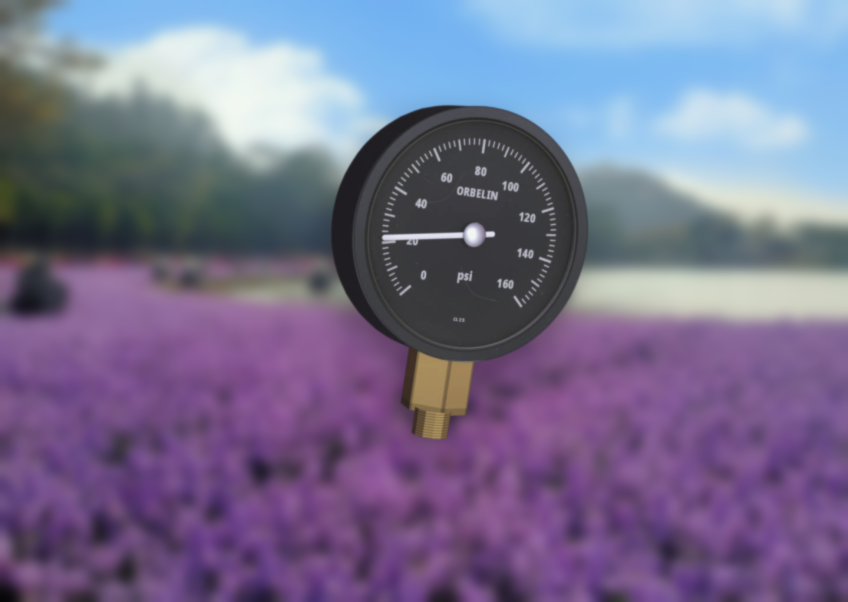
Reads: 22psi
